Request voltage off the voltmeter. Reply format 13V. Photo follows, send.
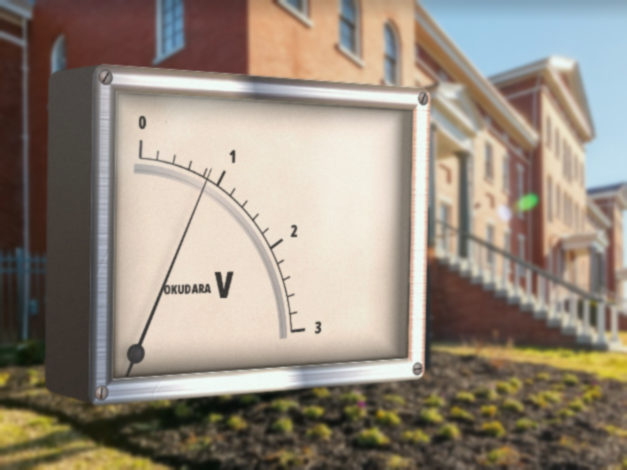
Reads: 0.8V
